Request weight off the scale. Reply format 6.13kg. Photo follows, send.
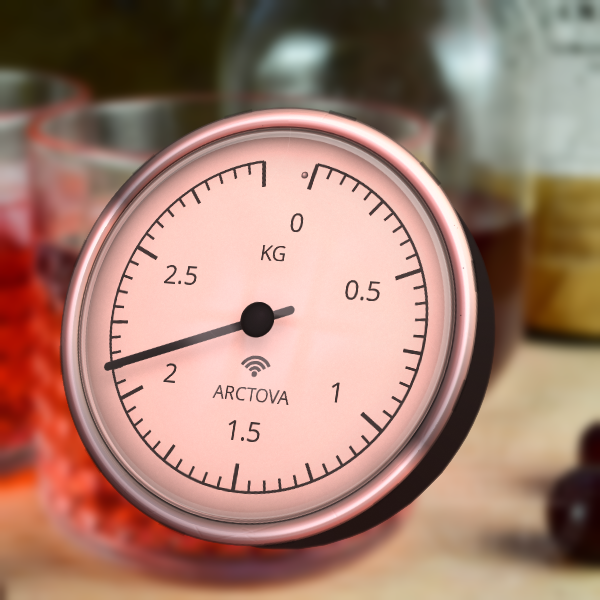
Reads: 2.1kg
